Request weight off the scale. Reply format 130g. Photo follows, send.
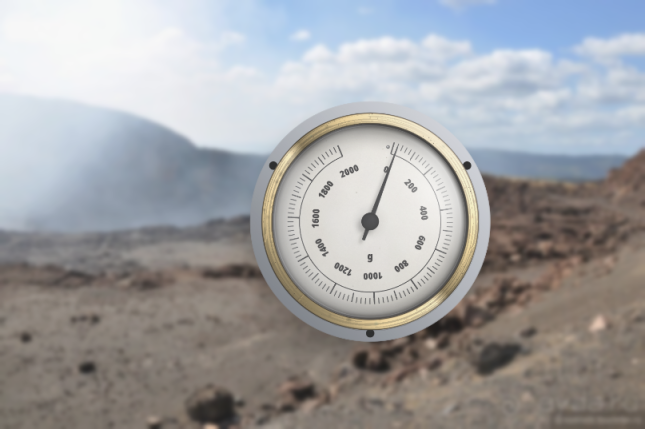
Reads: 20g
